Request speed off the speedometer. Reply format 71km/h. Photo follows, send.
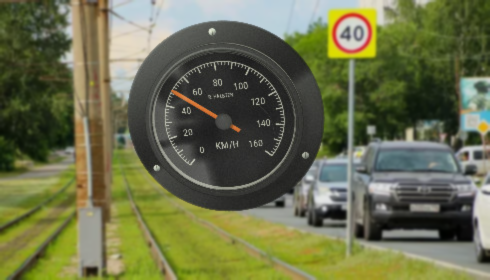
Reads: 50km/h
